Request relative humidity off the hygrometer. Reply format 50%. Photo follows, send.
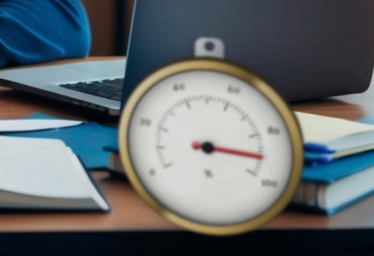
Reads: 90%
